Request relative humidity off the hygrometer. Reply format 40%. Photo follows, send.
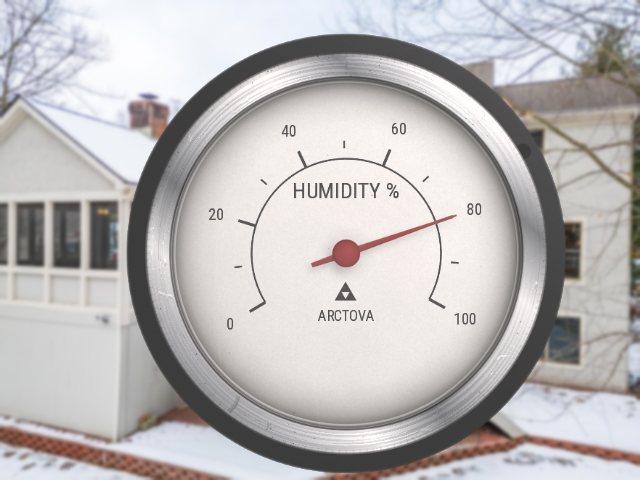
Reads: 80%
